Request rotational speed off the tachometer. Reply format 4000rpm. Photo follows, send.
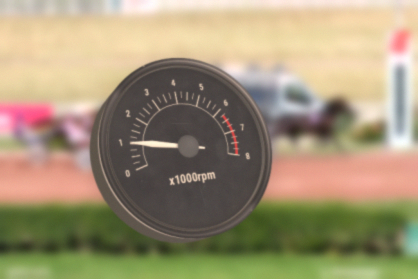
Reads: 1000rpm
